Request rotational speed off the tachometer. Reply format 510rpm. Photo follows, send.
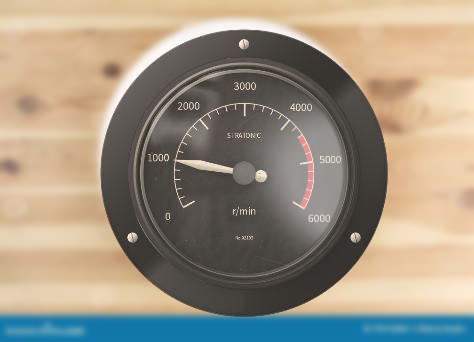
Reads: 1000rpm
